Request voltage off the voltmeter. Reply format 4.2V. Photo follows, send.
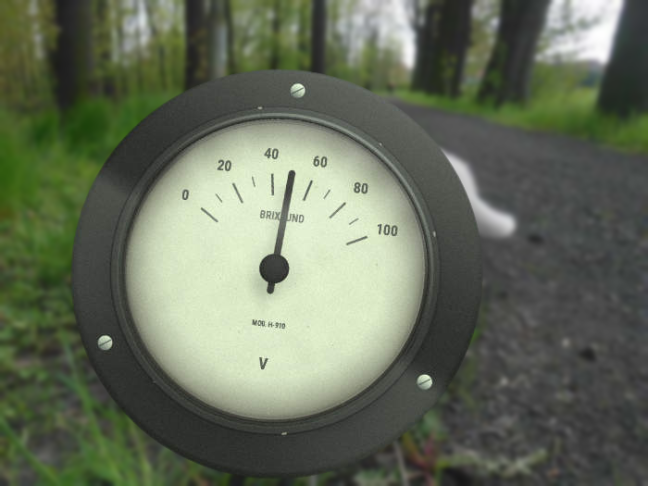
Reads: 50V
